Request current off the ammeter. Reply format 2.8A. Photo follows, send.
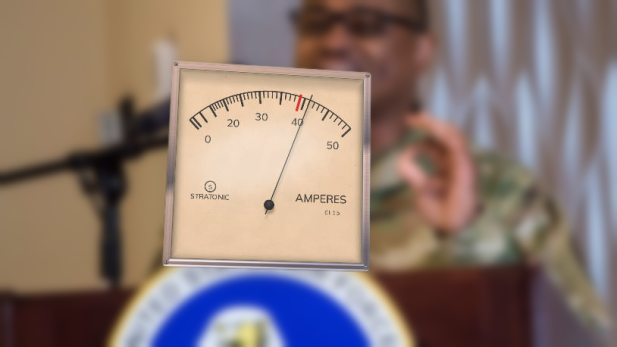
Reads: 41A
